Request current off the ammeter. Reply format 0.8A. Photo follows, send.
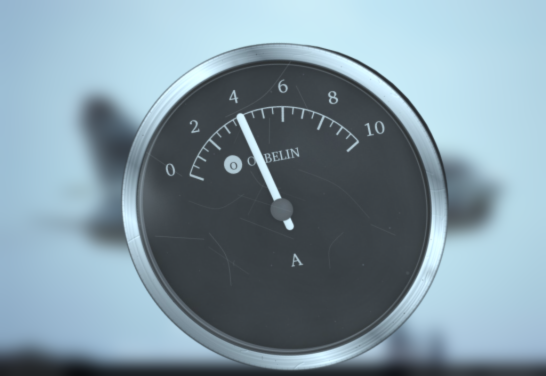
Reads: 4A
